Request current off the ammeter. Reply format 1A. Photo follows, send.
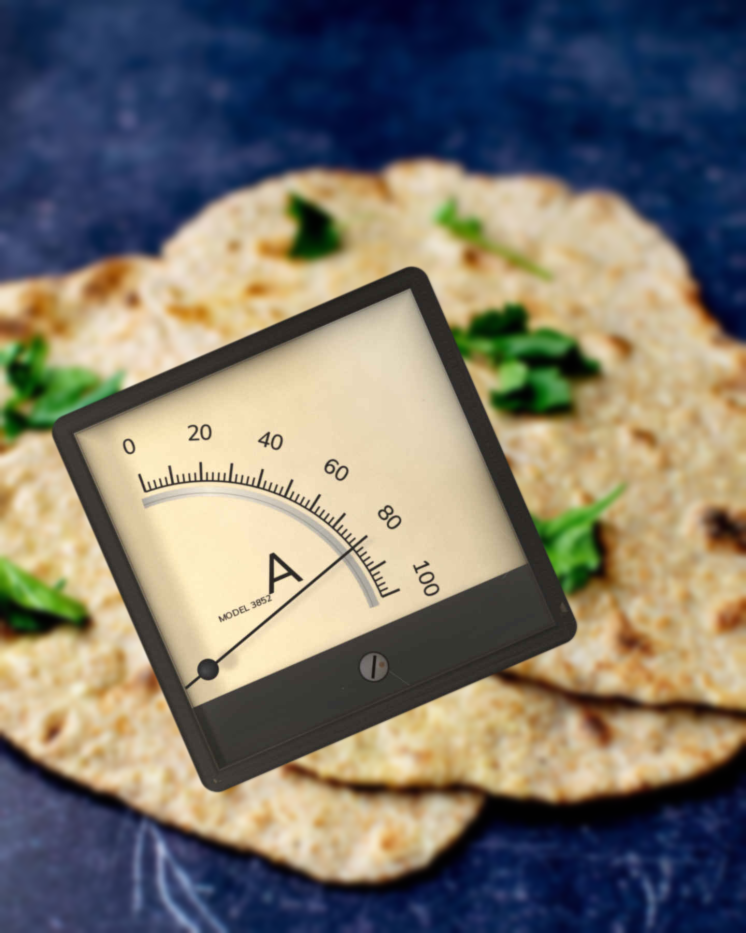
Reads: 80A
